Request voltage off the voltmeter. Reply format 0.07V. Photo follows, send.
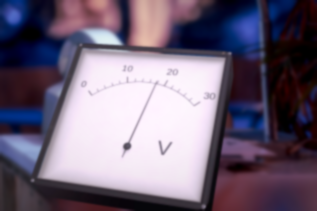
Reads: 18V
